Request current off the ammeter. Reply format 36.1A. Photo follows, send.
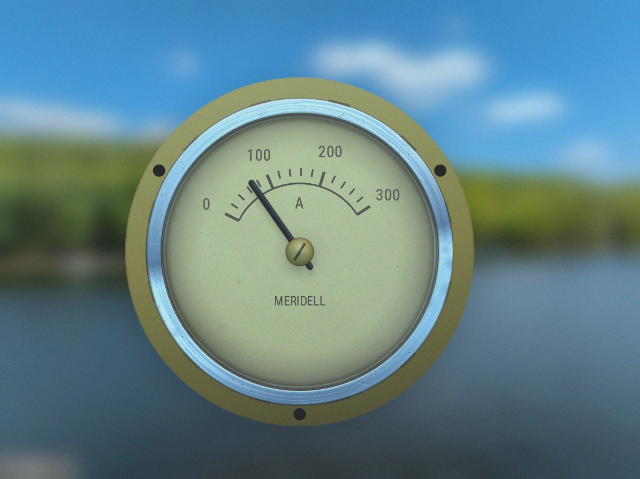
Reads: 70A
